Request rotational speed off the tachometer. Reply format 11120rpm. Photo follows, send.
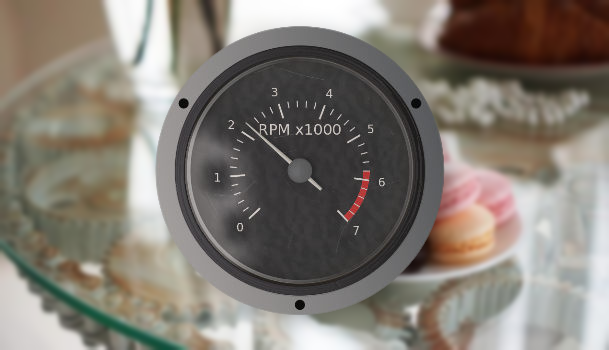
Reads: 2200rpm
